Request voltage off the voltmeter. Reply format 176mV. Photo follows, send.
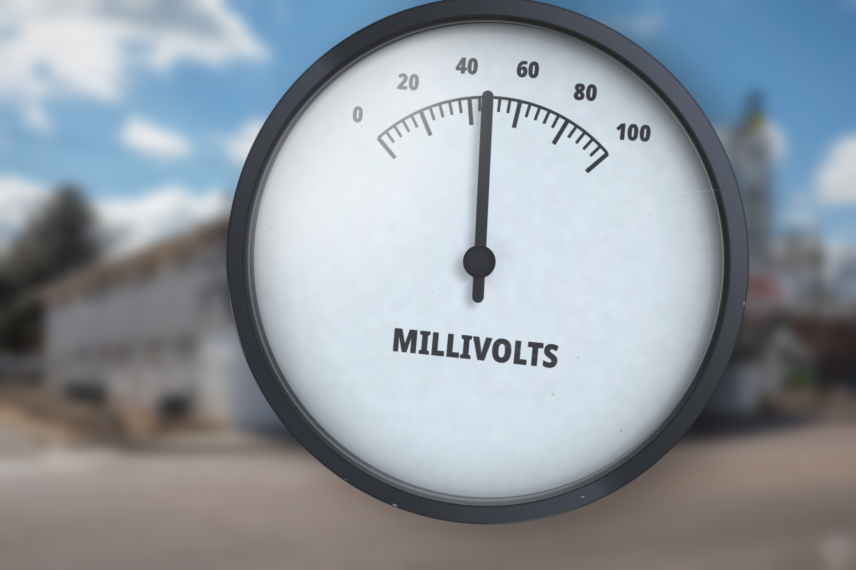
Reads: 48mV
